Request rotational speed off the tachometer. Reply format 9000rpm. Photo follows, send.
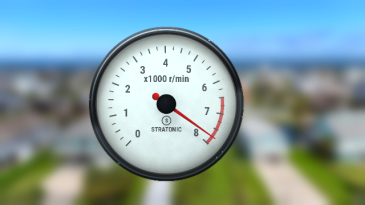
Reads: 7750rpm
